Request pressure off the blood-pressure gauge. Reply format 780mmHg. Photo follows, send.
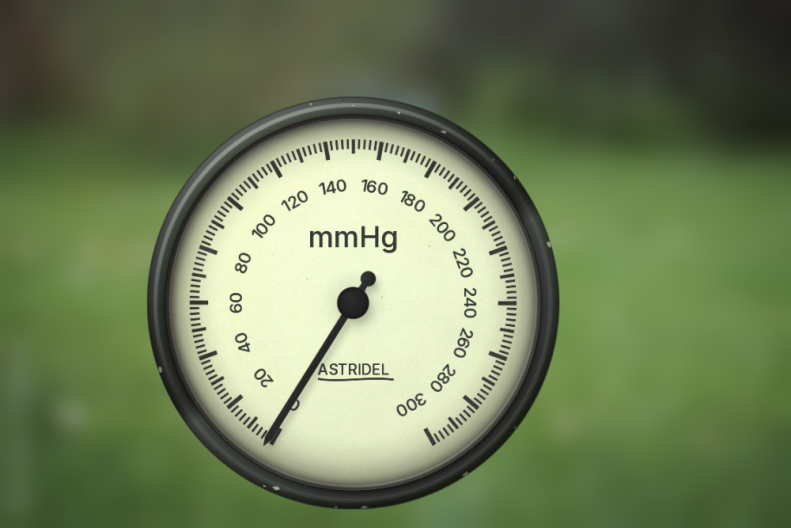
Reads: 2mmHg
